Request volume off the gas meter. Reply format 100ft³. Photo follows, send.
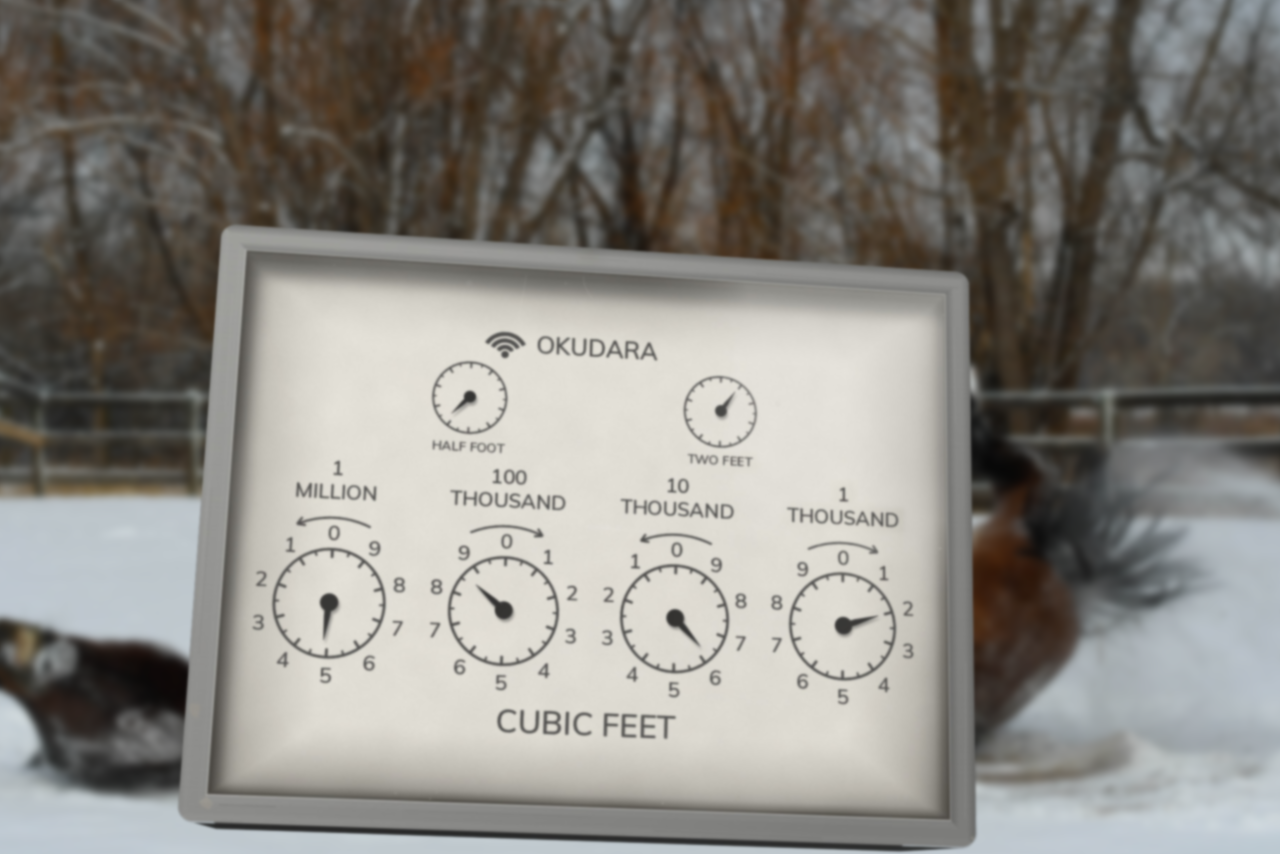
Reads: 486200ft³
